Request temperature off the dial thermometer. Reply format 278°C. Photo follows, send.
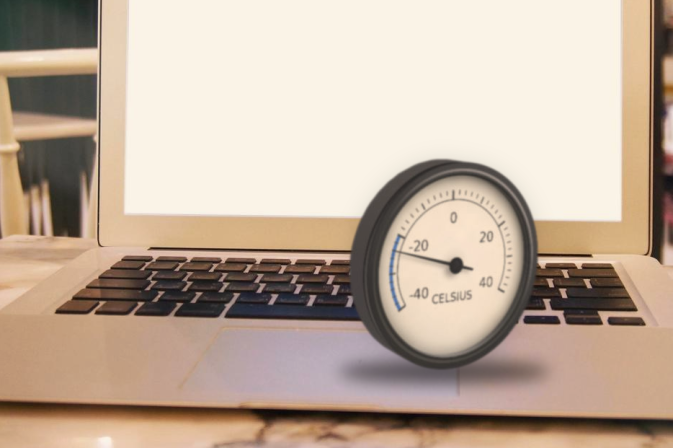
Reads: -24°C
